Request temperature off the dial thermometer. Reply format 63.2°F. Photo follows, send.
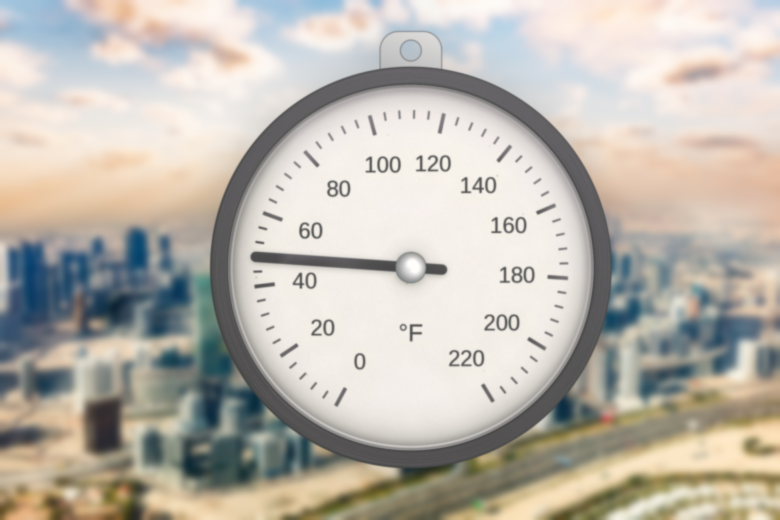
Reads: 48°F
